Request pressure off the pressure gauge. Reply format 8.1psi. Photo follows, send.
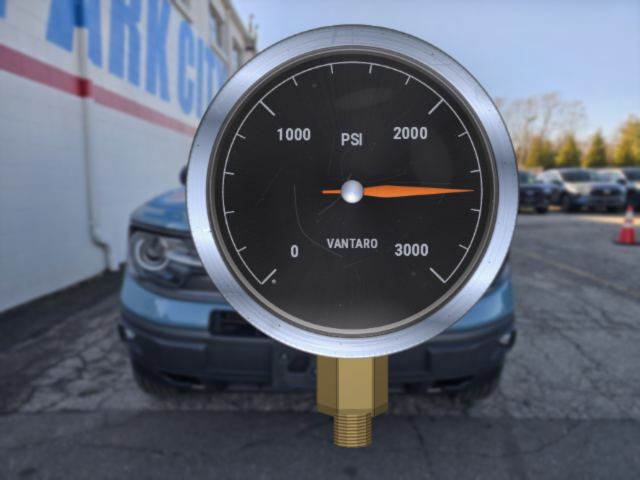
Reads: 2500psi
